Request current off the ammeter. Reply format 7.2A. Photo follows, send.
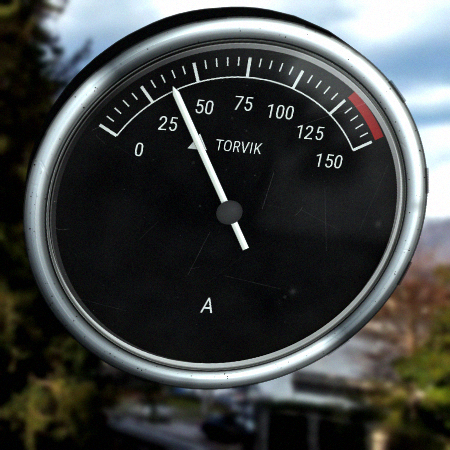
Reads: 37.5A
